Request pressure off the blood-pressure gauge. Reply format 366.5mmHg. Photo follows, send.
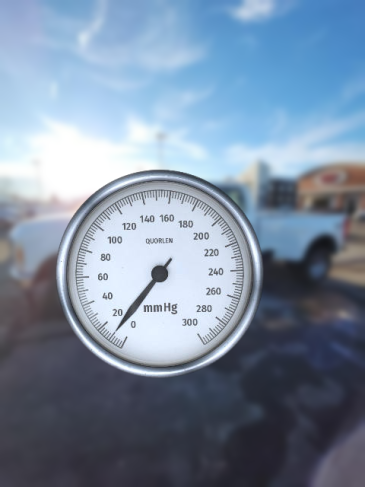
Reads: 10mmHg
